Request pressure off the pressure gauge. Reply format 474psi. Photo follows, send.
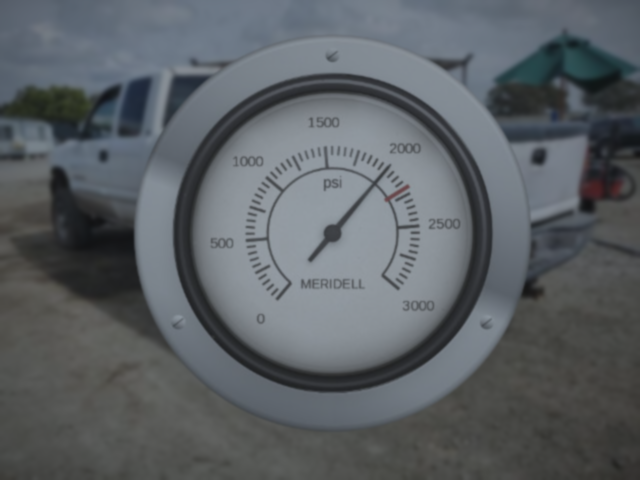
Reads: 2000psi
